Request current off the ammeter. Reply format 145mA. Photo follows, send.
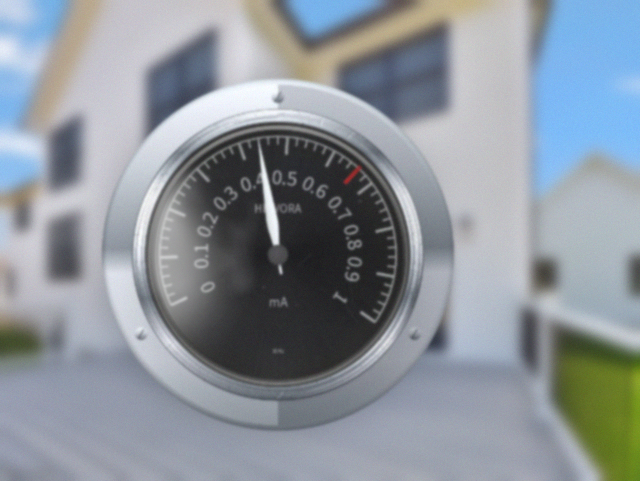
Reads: 0.44mA
